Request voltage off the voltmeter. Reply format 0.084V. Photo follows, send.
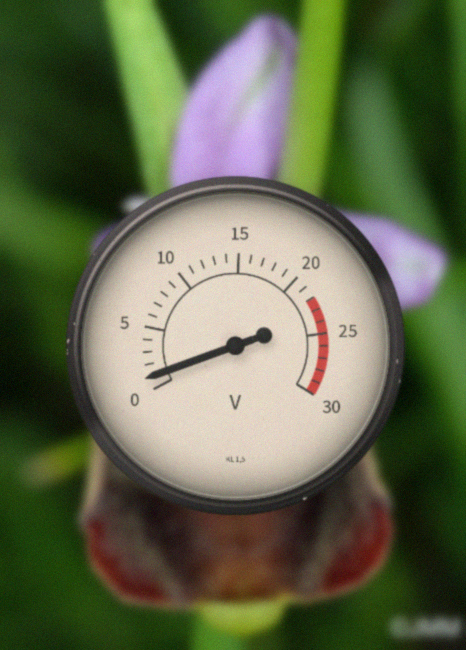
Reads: 1V
